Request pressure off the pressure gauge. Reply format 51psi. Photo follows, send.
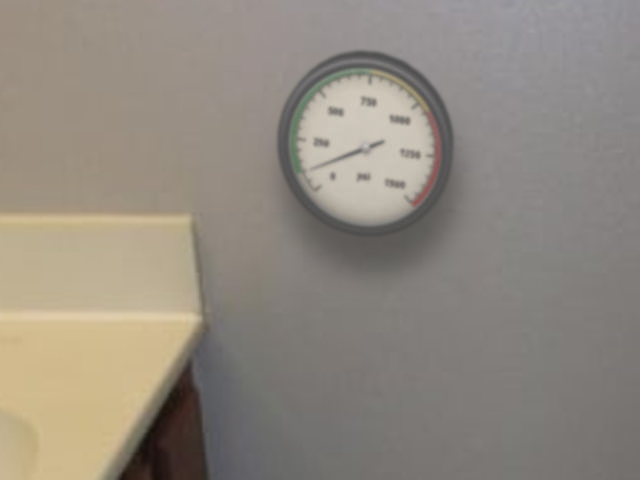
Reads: 100psi
